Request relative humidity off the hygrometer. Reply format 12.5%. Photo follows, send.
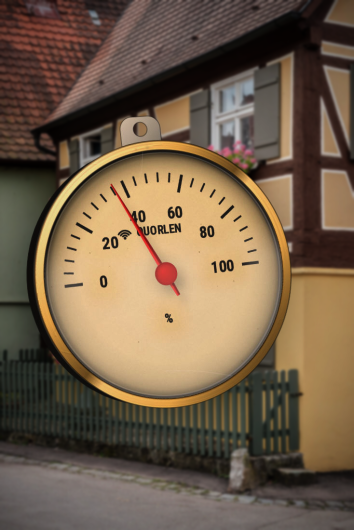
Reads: 36%
